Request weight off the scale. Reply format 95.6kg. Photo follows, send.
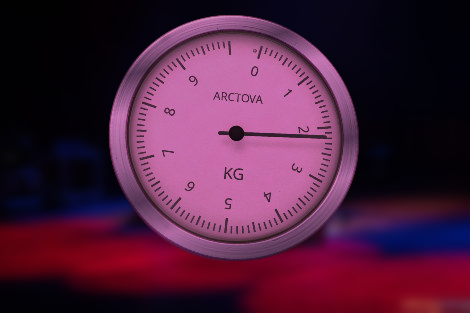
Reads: 2.2kg
